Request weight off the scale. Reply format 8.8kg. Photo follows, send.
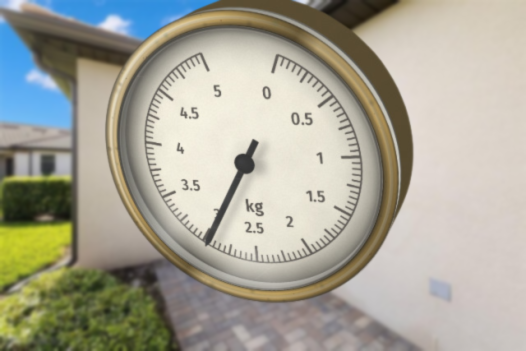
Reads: 2.95kg
